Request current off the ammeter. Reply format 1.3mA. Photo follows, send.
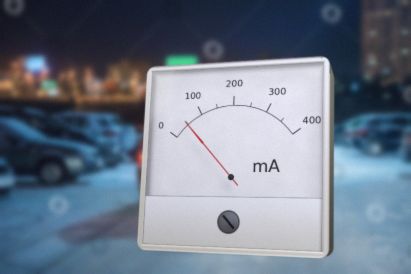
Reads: 50mA
